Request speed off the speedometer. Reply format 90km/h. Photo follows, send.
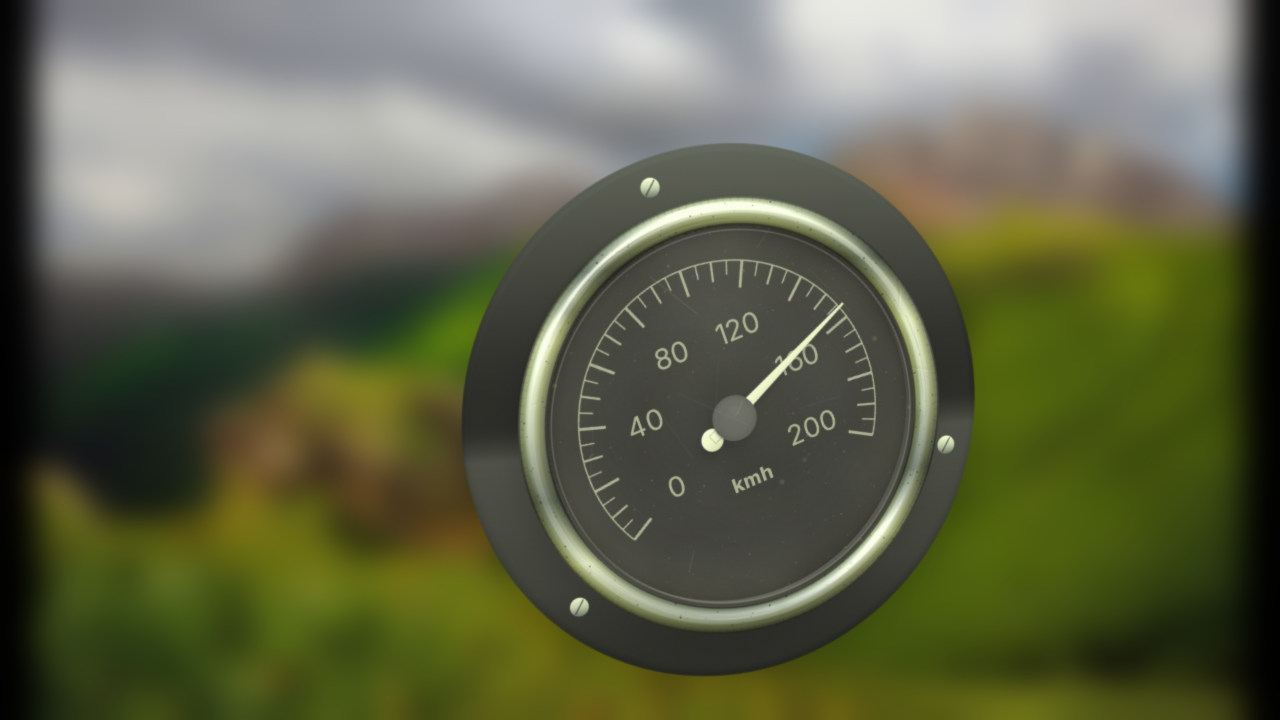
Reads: 155km/h
